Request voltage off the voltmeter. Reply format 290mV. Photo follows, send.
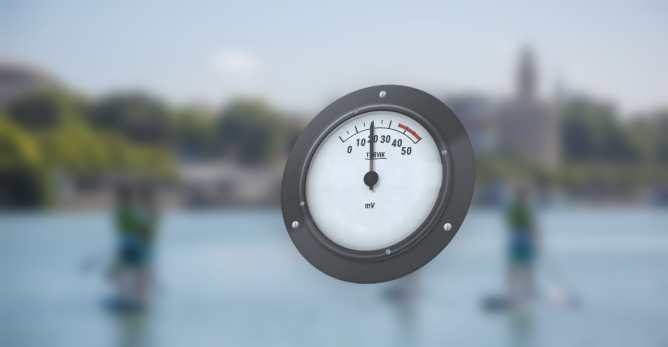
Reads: 20mV
